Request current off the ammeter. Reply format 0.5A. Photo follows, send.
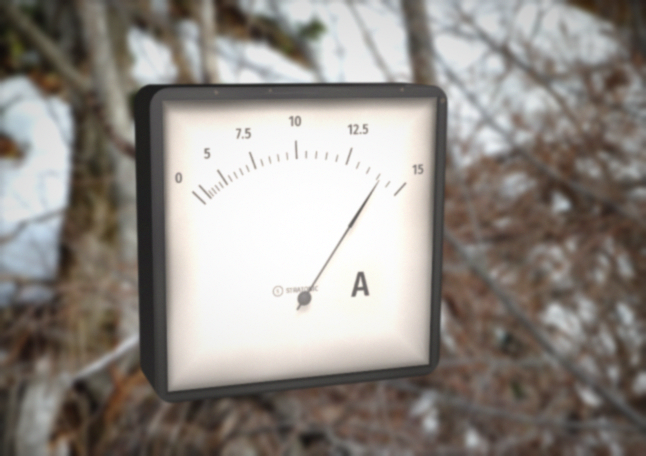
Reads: 14A
